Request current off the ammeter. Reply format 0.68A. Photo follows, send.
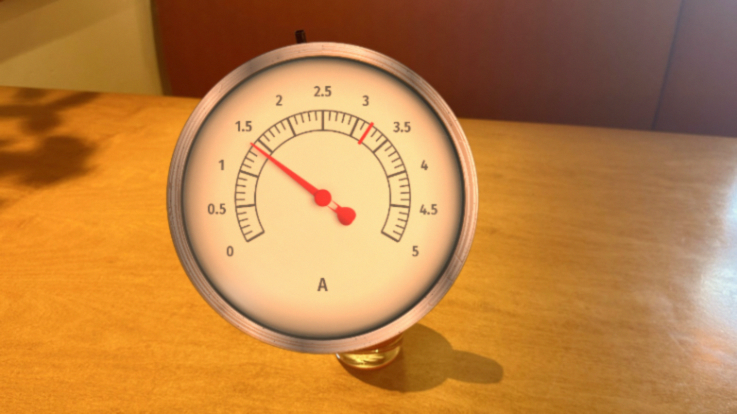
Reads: 1.4A
